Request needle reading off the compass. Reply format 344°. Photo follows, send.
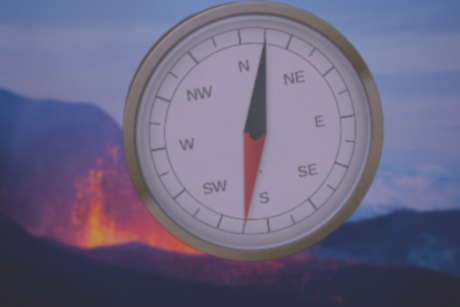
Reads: 195°
